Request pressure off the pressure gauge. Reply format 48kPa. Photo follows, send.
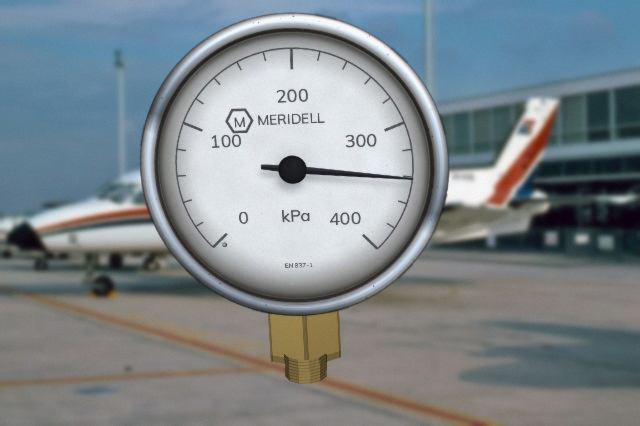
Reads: 340kPa
